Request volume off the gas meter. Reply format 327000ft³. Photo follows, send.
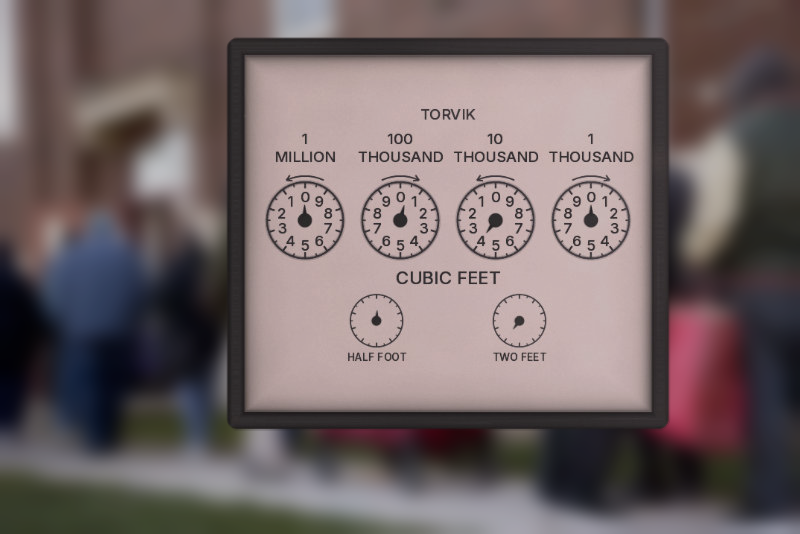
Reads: 4000ft³
